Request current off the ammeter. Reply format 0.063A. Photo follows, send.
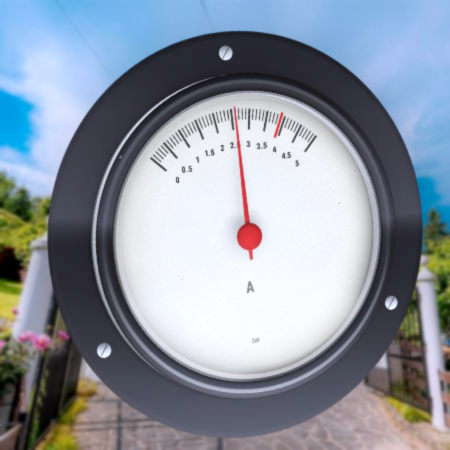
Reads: 2.5A
